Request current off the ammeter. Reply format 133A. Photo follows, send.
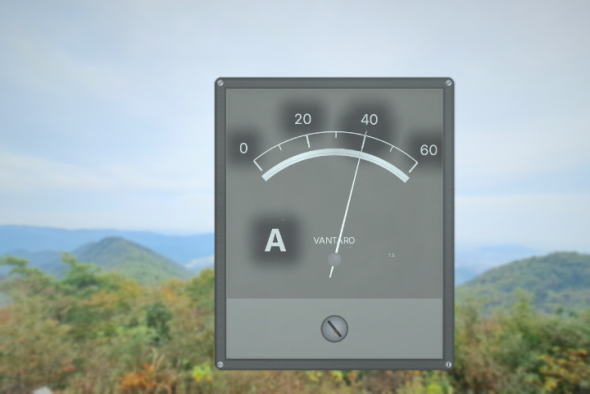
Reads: 40A
